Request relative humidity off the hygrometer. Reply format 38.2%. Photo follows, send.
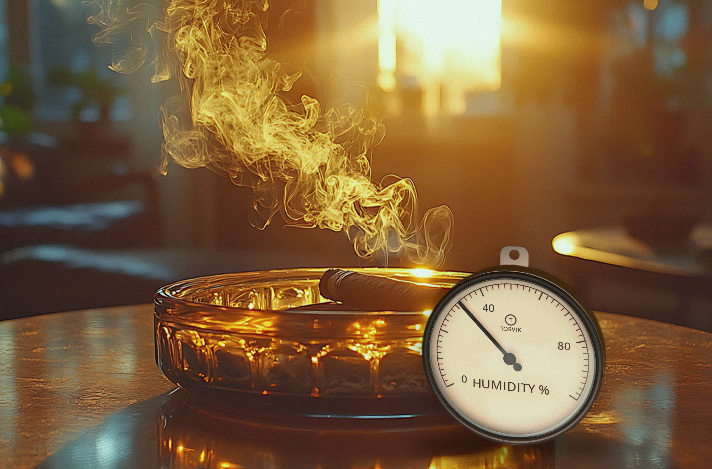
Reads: 32%
